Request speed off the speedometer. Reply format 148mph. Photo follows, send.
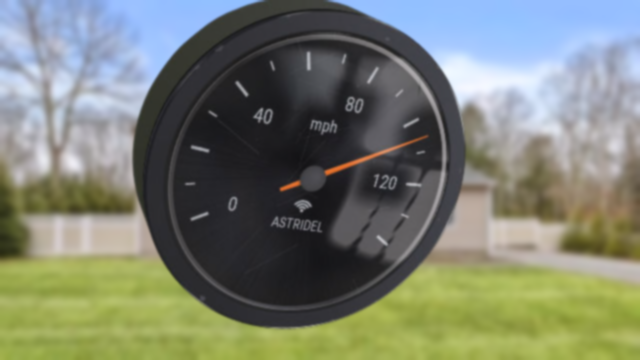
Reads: 105mph
